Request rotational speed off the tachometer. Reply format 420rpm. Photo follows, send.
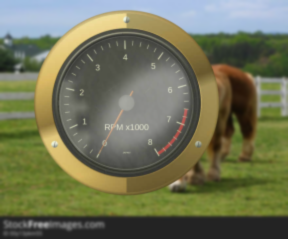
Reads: 0rpm
